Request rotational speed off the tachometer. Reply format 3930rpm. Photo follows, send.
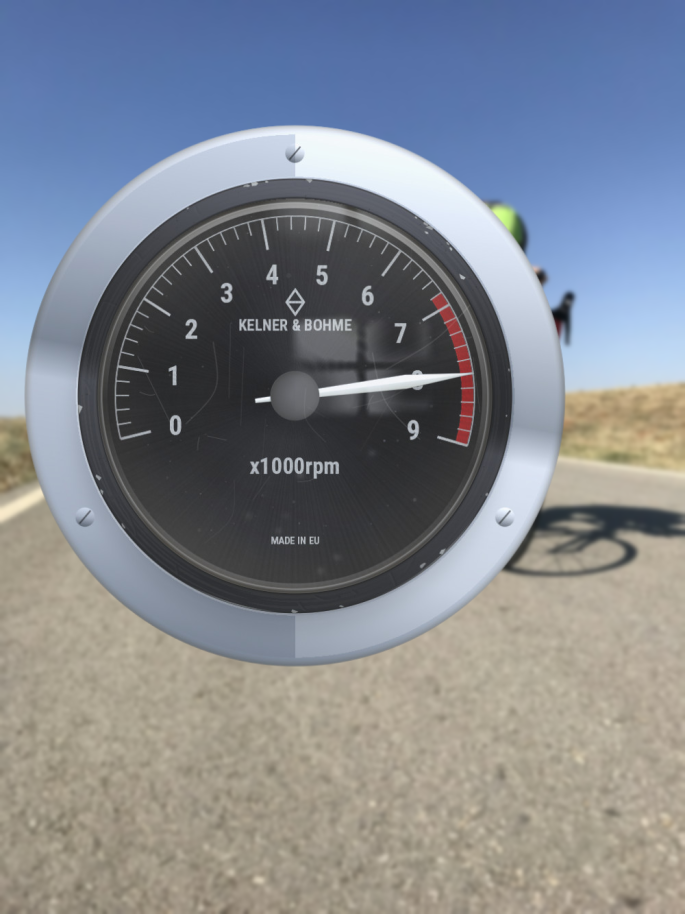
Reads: 8000rpm
